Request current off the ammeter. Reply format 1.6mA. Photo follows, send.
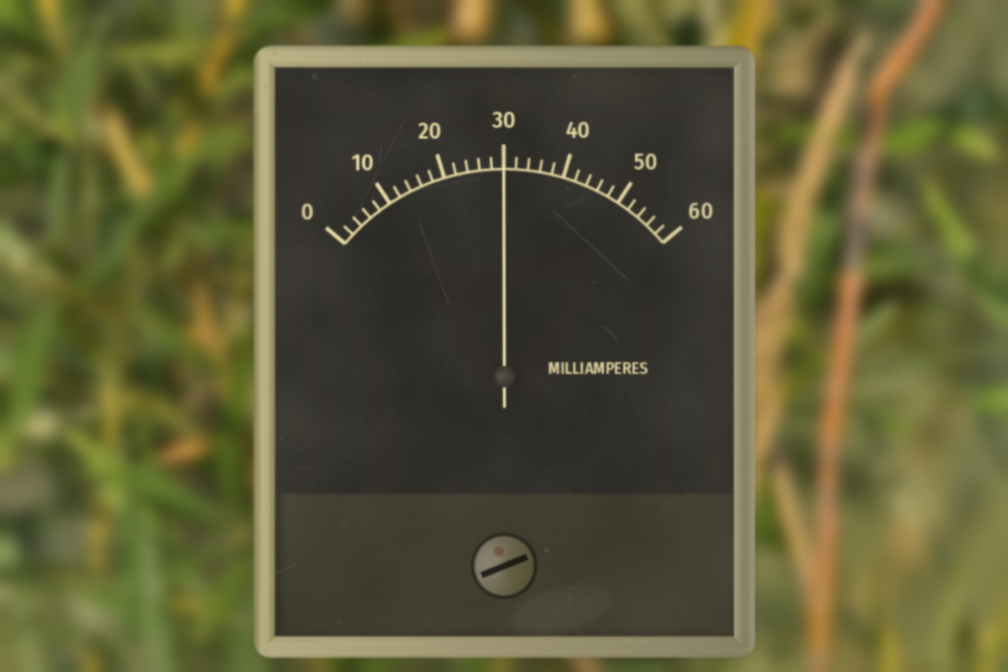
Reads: 30mA
